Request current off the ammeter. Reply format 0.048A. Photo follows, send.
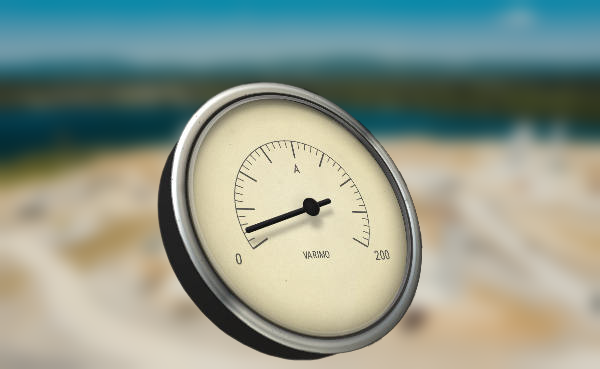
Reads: 10A
